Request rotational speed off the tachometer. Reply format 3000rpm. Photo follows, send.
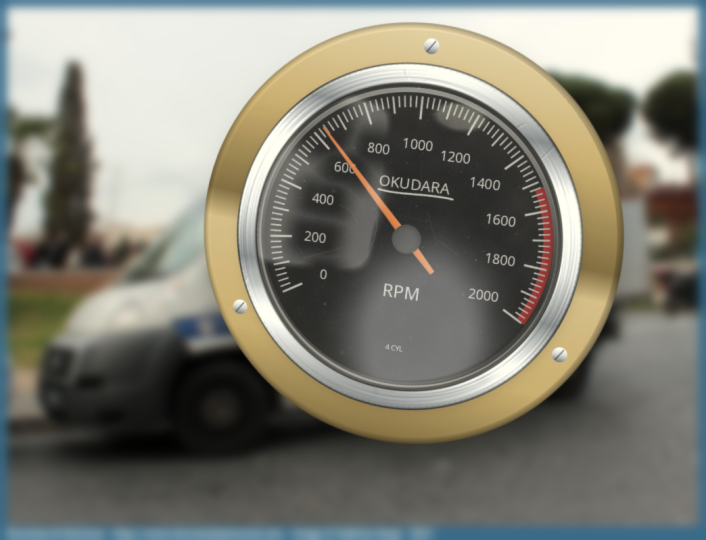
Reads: 640rpm
